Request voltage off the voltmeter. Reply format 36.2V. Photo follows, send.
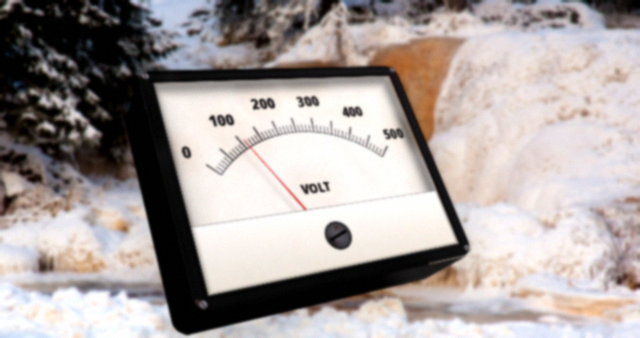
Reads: 100V
